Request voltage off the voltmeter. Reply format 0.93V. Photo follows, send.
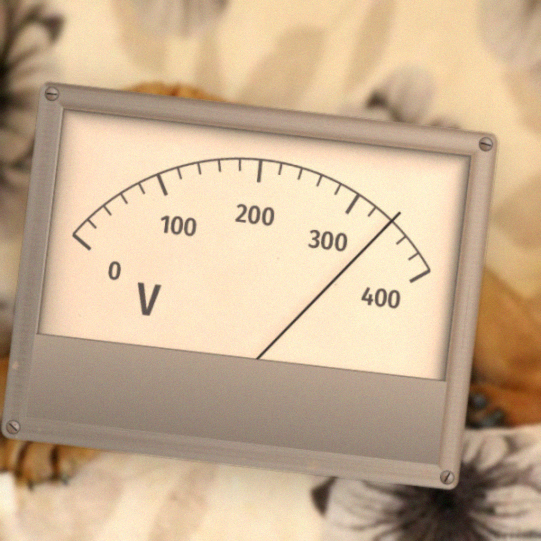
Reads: 340V
